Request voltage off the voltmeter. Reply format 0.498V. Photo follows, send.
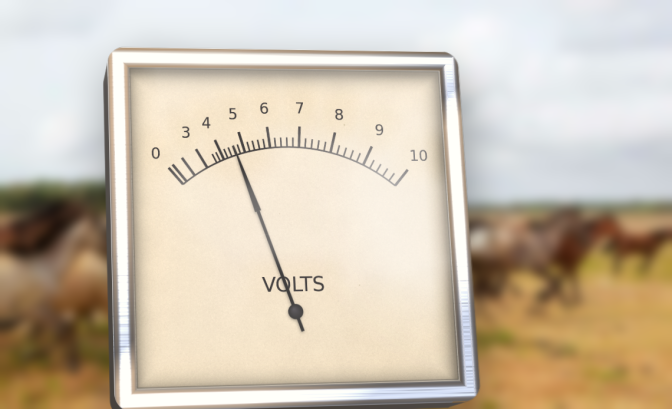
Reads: 4.6V
